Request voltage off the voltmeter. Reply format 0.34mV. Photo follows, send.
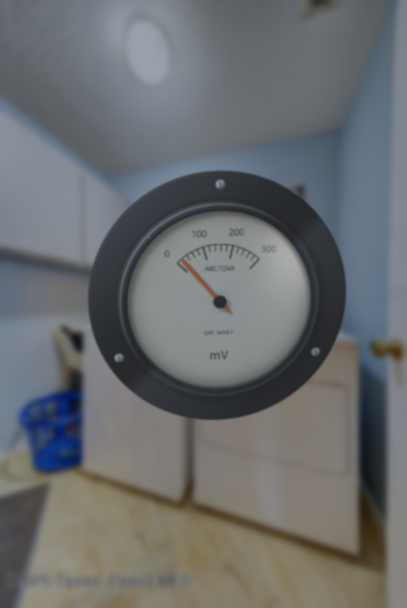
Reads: 20mV
